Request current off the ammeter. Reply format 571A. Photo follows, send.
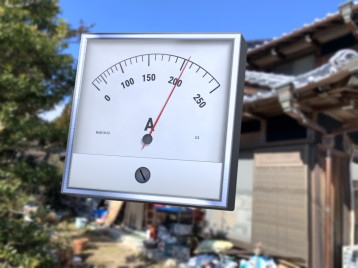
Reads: 205A
